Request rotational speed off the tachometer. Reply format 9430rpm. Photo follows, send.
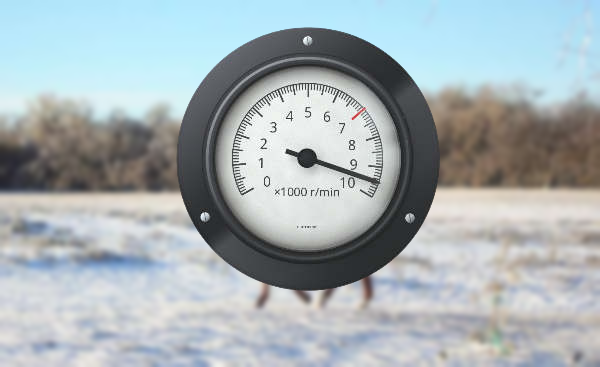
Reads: 9500rpm
